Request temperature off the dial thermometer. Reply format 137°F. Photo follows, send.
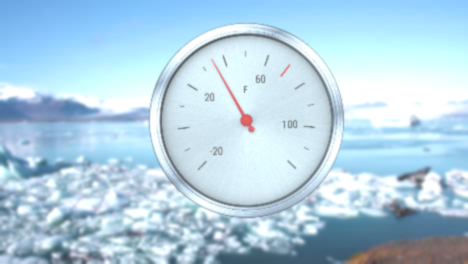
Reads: 35°F
